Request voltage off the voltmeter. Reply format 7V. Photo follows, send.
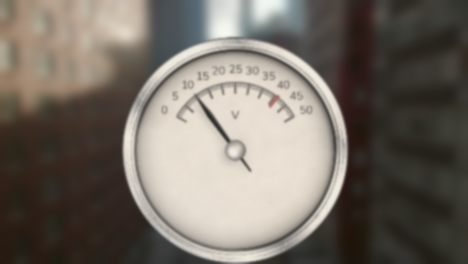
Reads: 10V
